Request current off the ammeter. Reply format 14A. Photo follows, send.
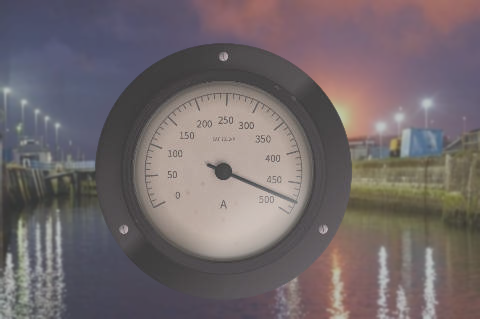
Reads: 480A
